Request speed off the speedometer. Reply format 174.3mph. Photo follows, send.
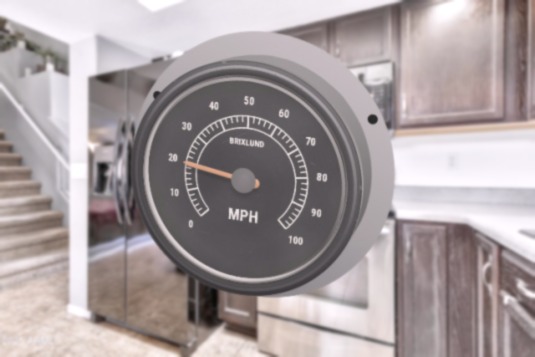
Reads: 20mph
